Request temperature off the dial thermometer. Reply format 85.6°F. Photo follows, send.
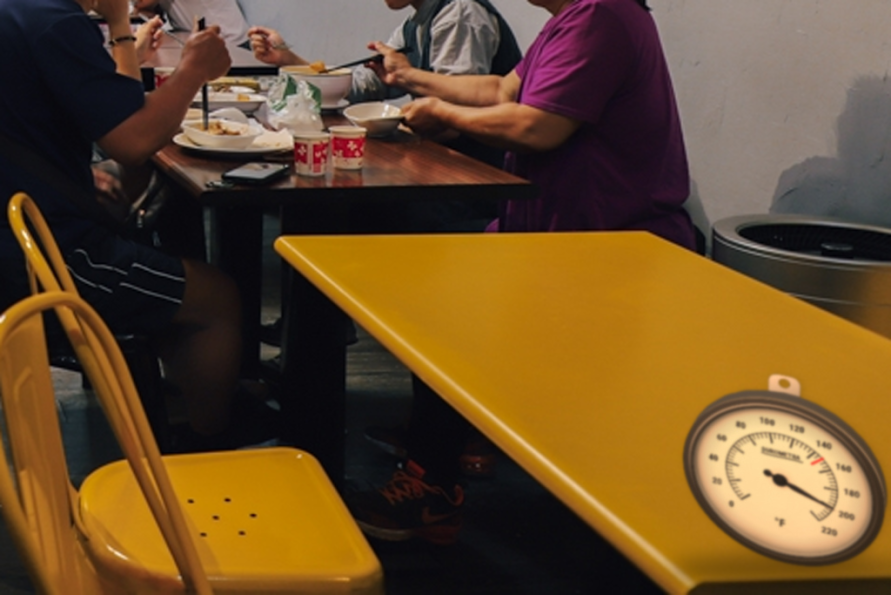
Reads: 200°F
